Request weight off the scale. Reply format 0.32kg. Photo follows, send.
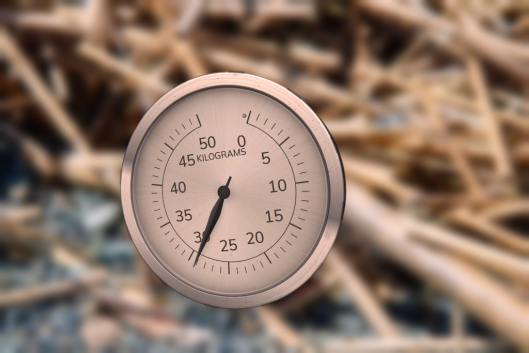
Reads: 29kg
